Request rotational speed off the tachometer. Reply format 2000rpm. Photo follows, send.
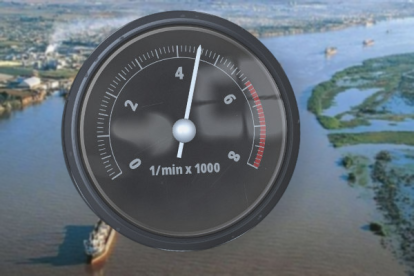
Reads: 4500rpm
